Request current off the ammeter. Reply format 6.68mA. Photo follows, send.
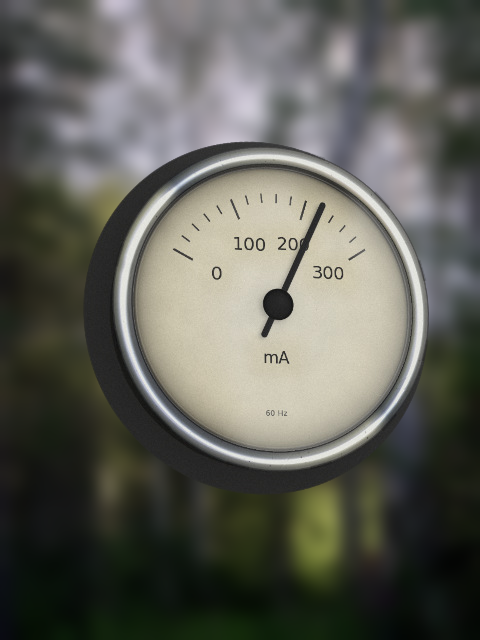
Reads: 220mA
